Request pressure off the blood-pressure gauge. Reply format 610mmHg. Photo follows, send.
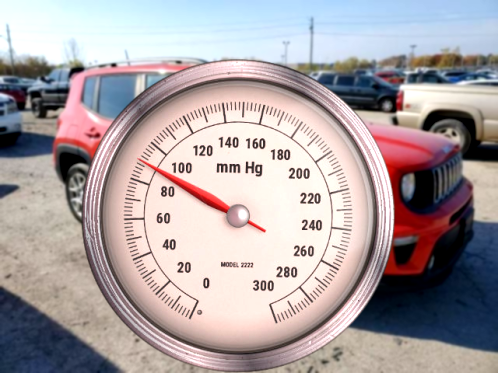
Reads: 90mmHg
